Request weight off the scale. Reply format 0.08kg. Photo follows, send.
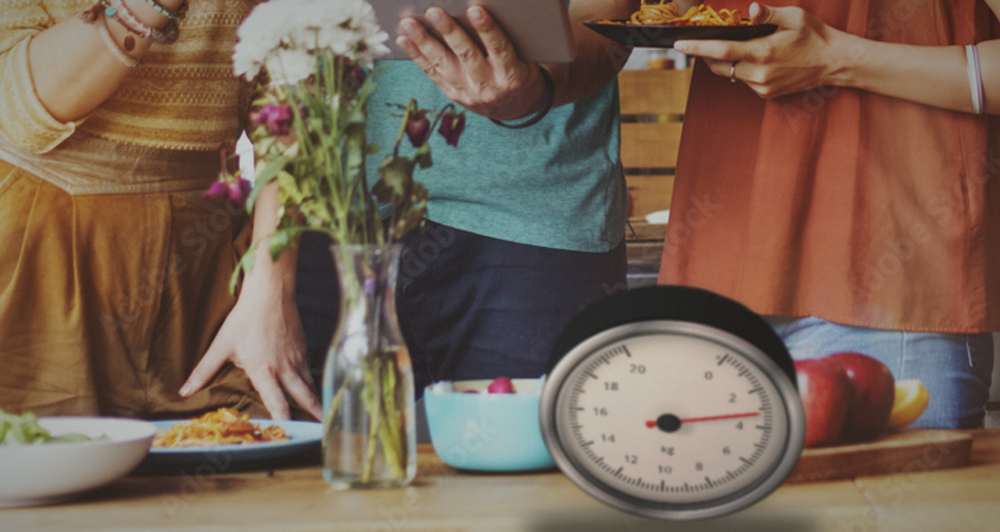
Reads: 3kg
